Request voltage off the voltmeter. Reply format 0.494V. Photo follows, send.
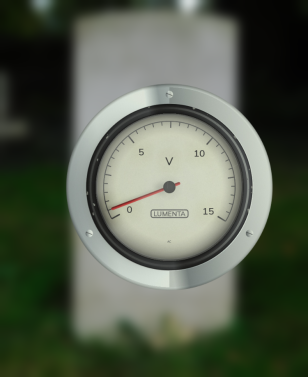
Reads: 0.5V
